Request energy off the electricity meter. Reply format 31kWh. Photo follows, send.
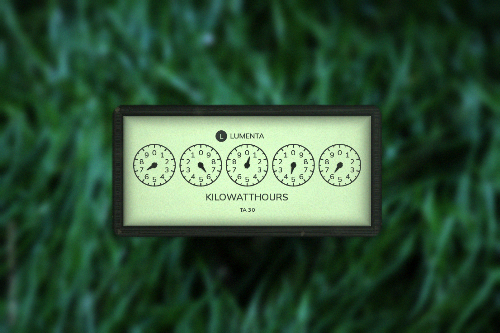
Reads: 66046kWh
